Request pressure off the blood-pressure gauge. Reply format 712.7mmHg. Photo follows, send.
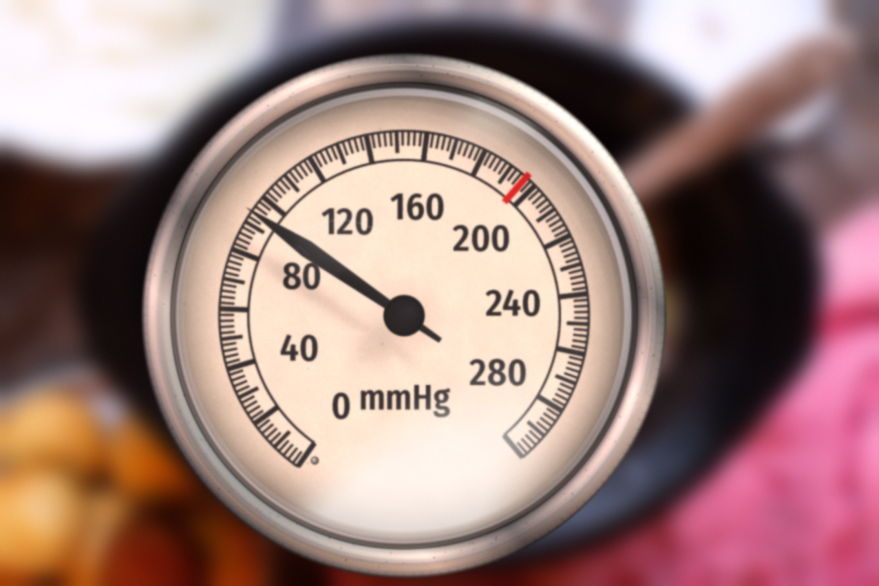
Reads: 94mmHg
